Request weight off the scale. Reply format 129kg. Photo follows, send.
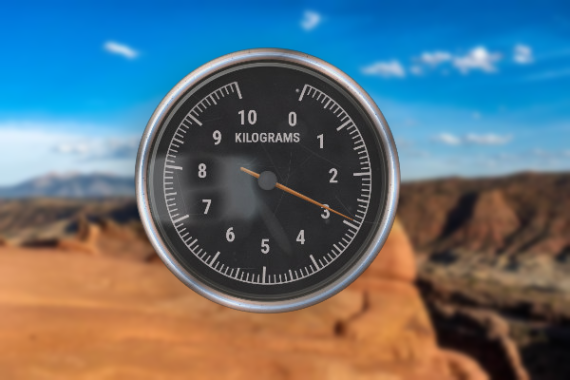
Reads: 2.9kg
